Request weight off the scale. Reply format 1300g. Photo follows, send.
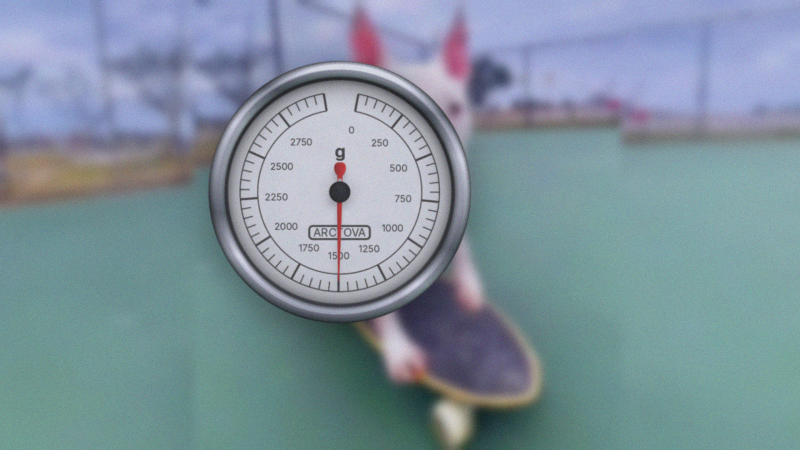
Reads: 1500g
